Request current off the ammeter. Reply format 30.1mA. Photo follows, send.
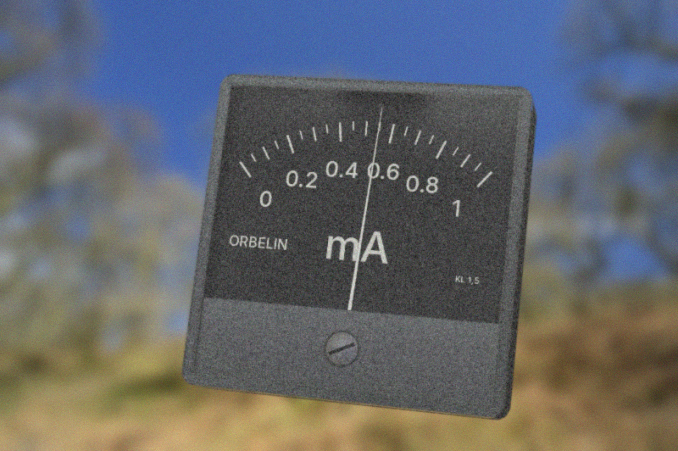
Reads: 0.55mA
